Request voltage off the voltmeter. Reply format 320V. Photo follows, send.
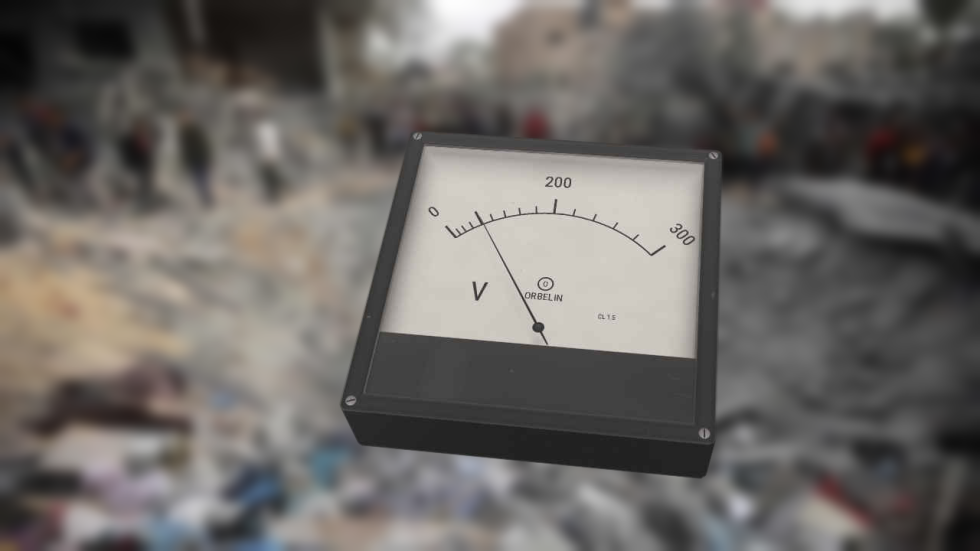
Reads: 100V
